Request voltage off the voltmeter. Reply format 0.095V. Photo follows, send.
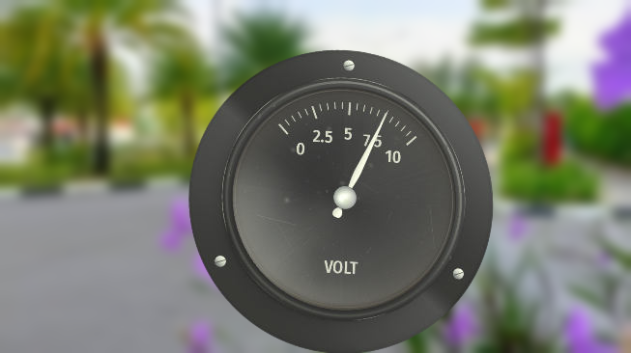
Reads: 7.5V
